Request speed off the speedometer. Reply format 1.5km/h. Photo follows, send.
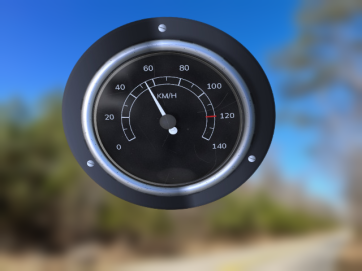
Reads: 55km/h
